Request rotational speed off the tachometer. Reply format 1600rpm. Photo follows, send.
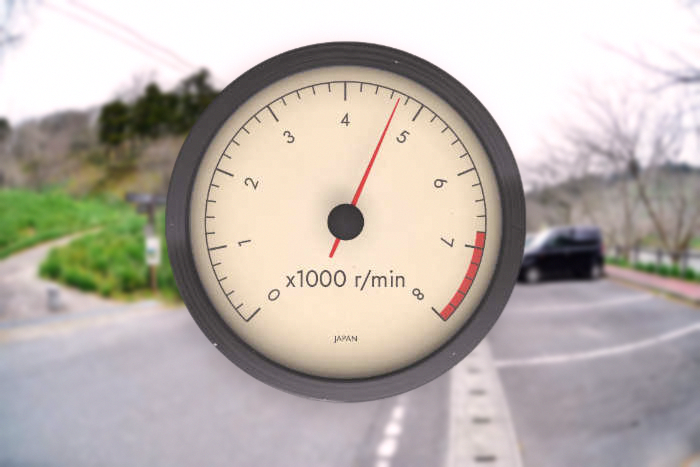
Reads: 4700rpm
